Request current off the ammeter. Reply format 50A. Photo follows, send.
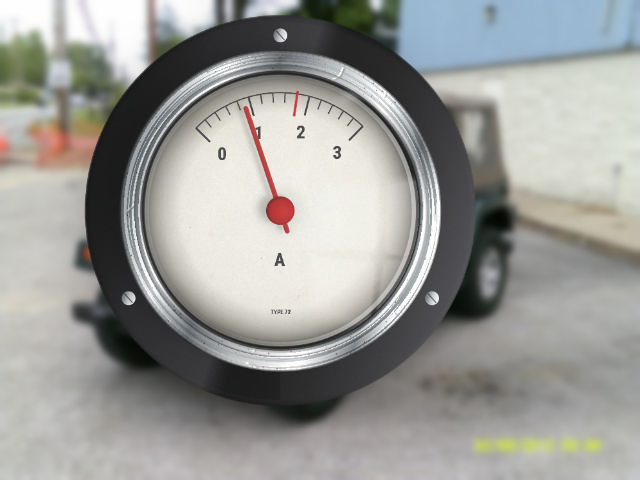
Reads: 0.9A
